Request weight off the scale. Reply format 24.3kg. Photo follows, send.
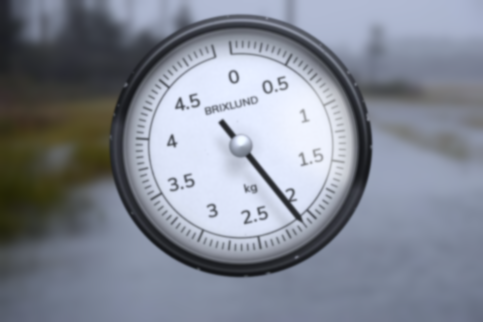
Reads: 2.1kg
